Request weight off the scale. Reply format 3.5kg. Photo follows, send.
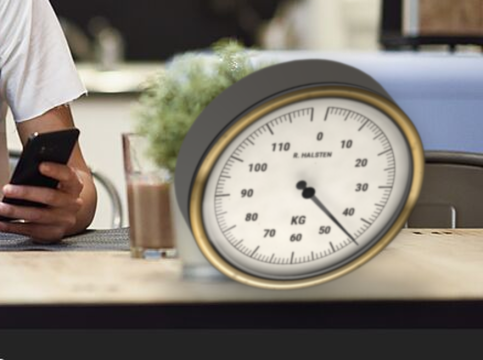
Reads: 45kg
